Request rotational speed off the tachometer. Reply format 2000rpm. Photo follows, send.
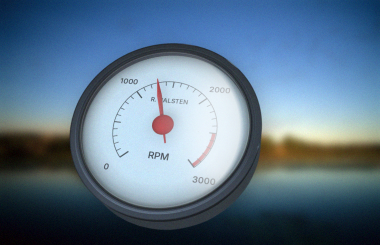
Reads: 1300rpm
